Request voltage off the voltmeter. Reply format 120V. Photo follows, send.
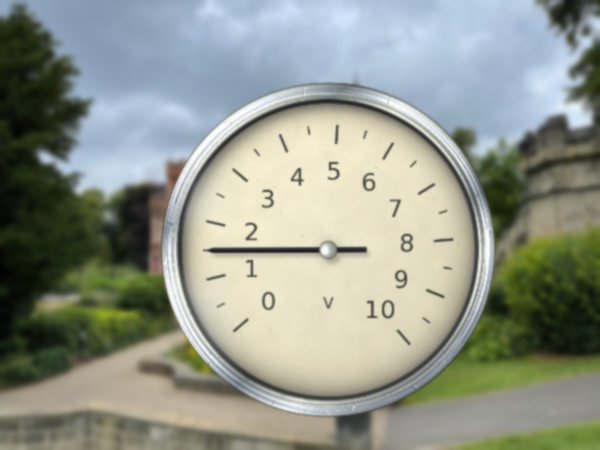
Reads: 1.5V
